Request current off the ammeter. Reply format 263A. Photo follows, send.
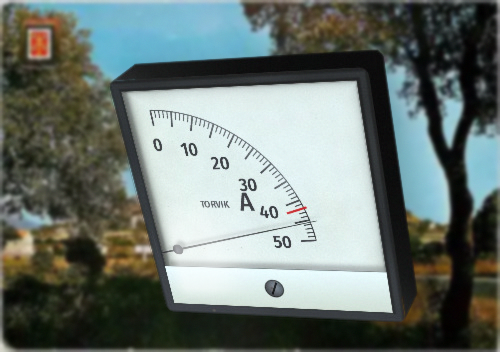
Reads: 45A
